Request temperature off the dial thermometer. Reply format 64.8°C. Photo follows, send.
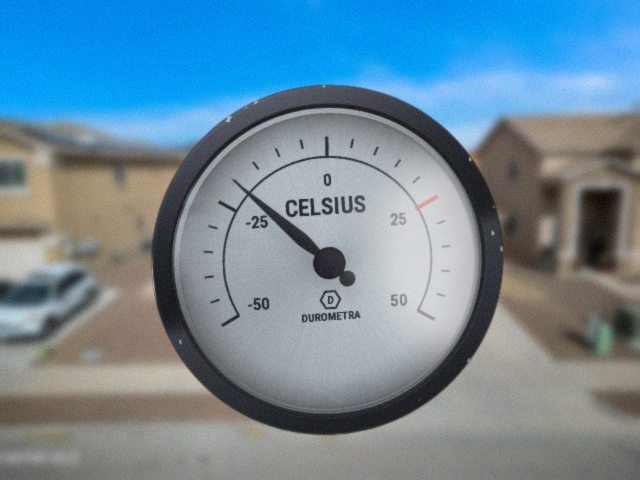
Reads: -20°C
